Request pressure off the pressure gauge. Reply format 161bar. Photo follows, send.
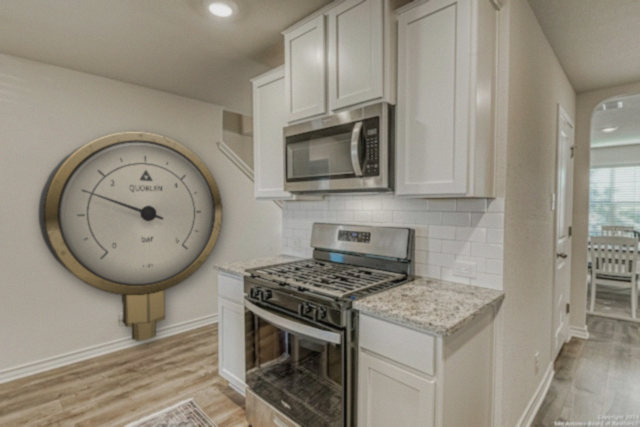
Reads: 1.5bar
